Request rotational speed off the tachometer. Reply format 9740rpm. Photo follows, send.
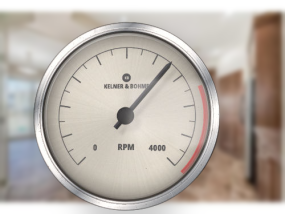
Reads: 2600rpm
